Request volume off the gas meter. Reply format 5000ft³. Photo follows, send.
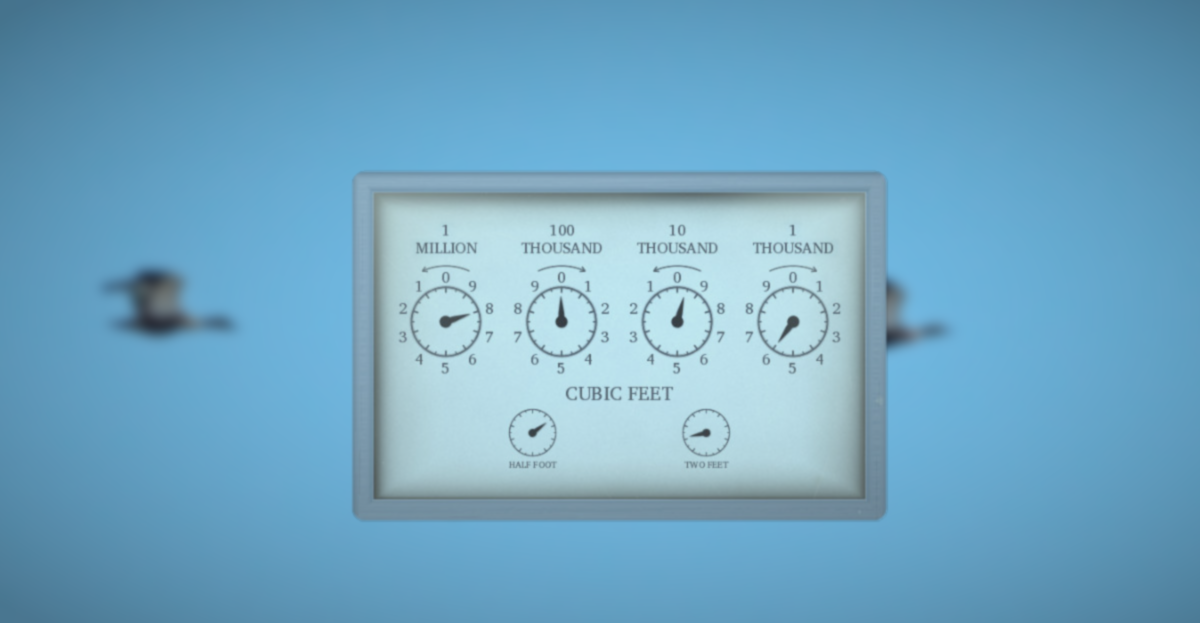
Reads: 799600ft³
